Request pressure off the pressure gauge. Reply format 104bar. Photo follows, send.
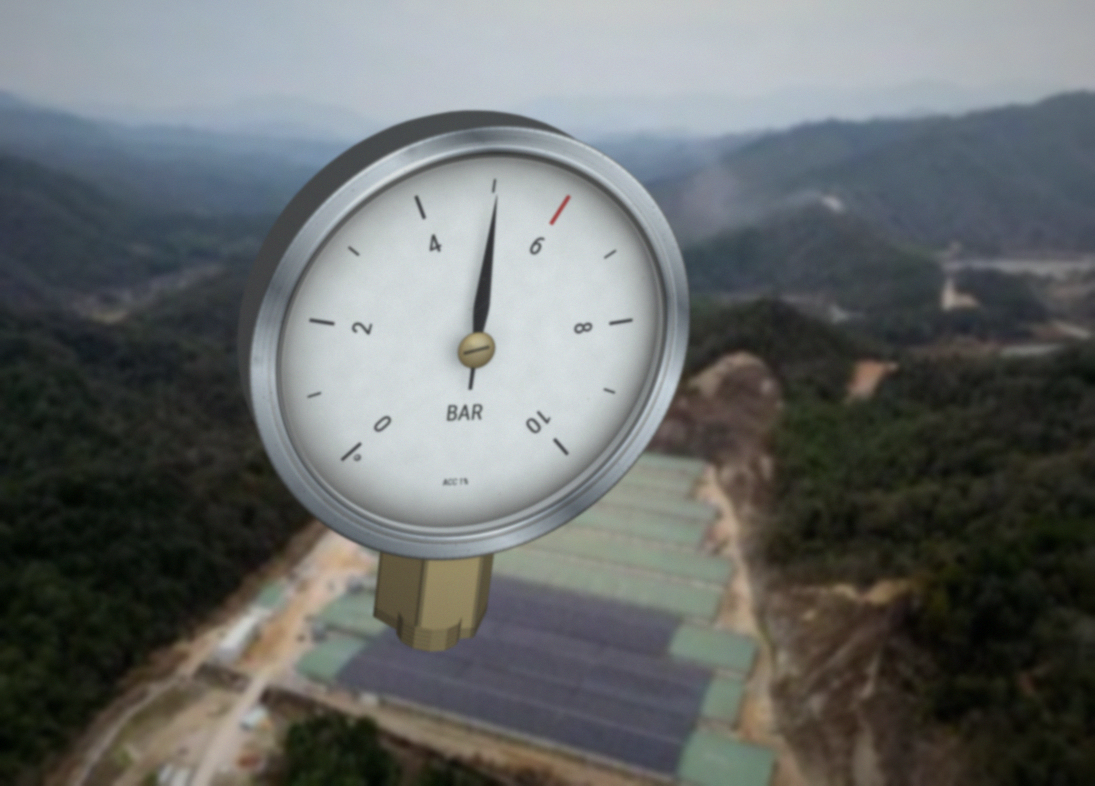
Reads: 5bar
